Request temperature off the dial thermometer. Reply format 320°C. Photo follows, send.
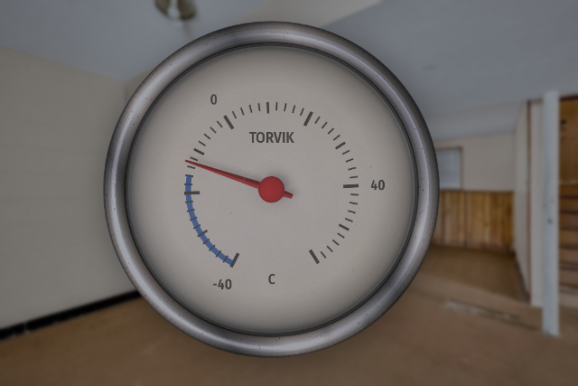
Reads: -13°C
